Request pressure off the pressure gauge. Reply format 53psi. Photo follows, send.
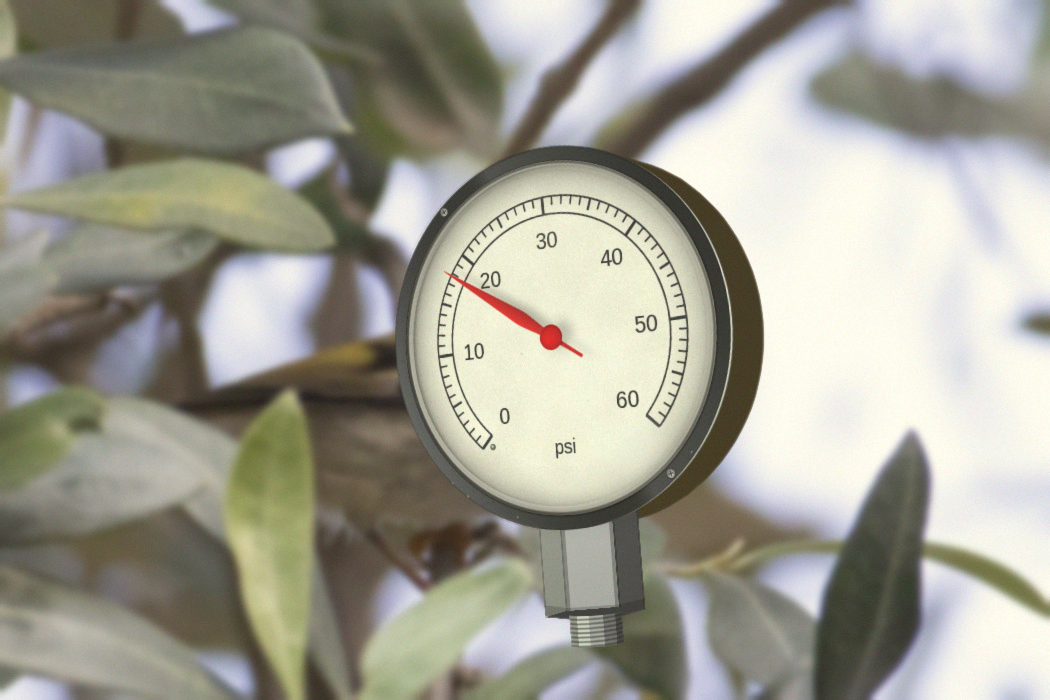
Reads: 18psi
